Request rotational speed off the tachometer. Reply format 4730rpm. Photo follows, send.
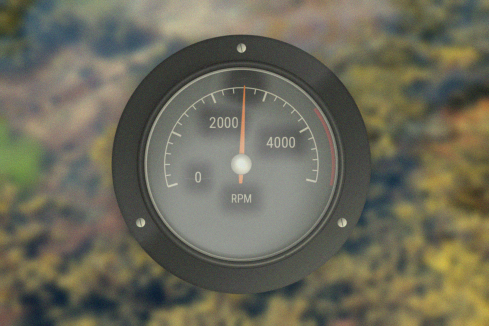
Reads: 2600rpm
